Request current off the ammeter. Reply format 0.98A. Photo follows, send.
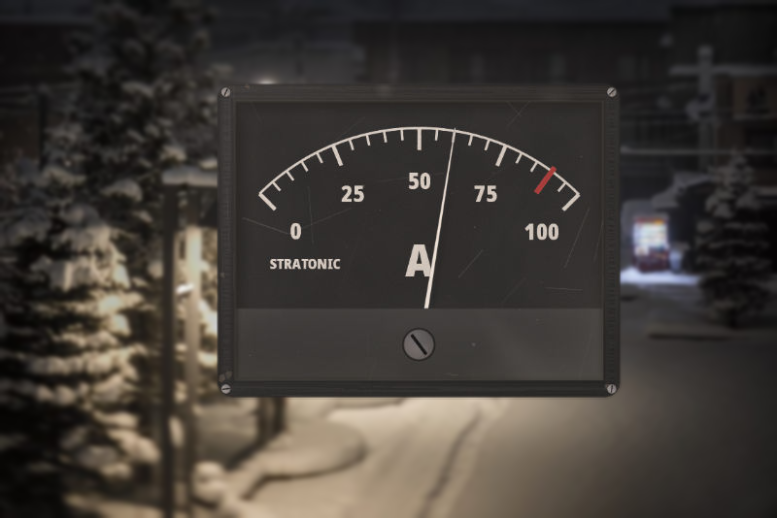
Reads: 60A
